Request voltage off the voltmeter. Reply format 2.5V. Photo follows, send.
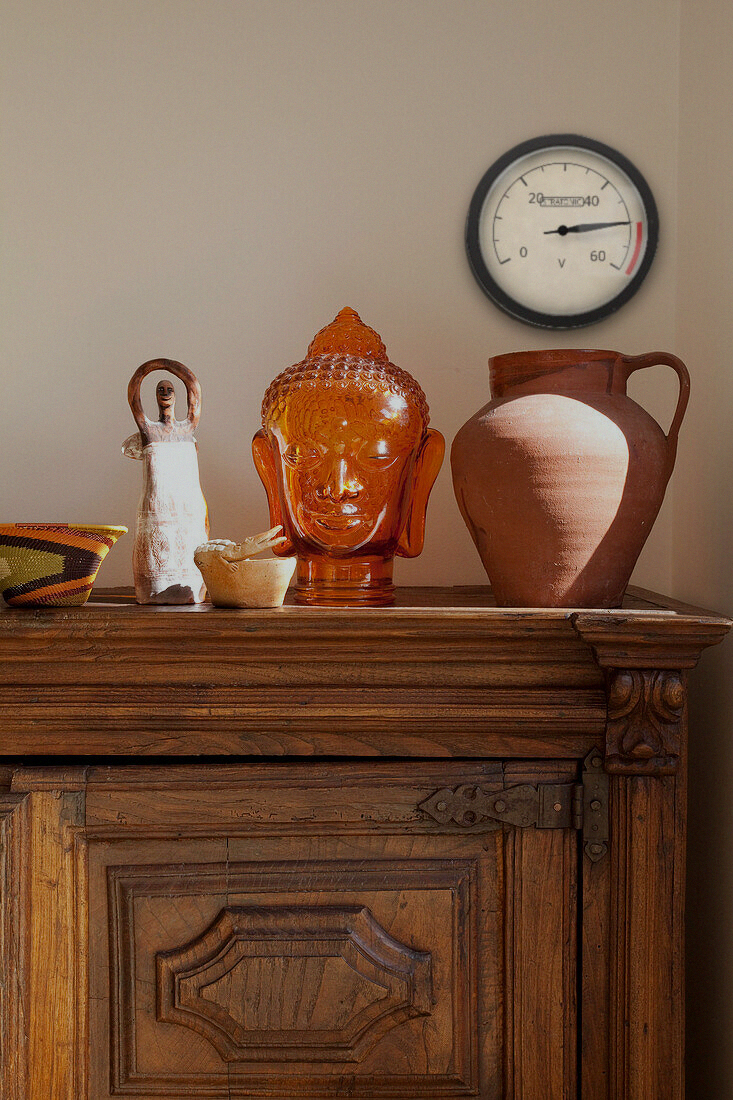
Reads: 50V
